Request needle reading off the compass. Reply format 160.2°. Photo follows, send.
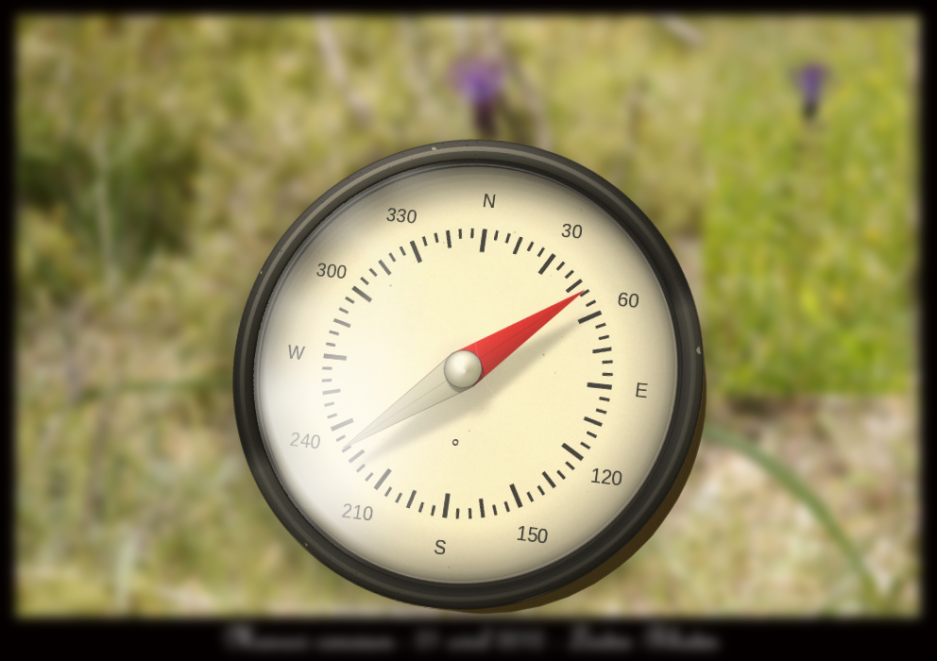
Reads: 50°
